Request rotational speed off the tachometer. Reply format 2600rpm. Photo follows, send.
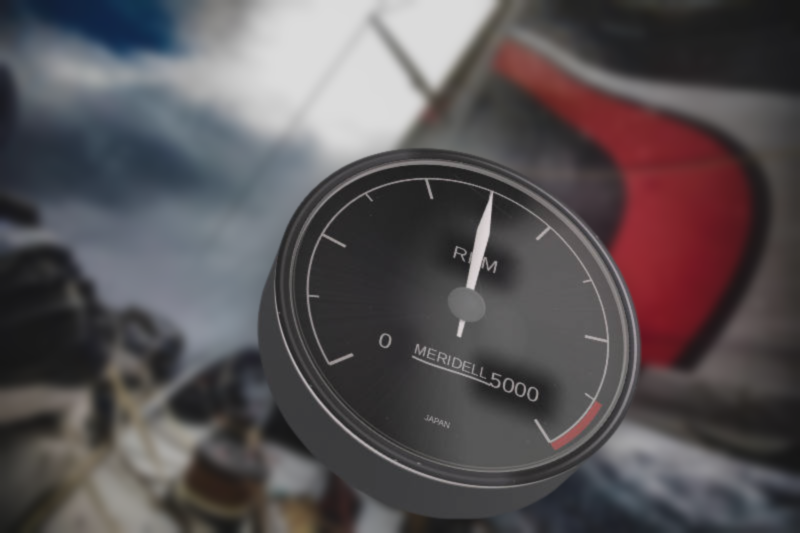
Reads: 2500rpm
